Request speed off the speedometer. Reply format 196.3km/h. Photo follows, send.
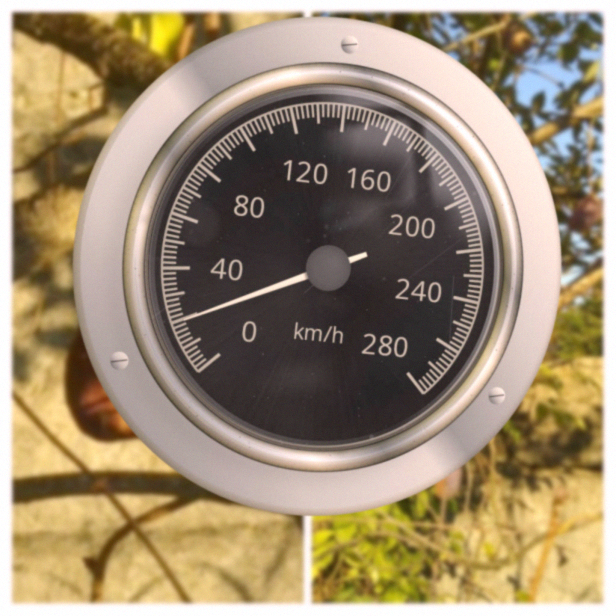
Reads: 20km/h
